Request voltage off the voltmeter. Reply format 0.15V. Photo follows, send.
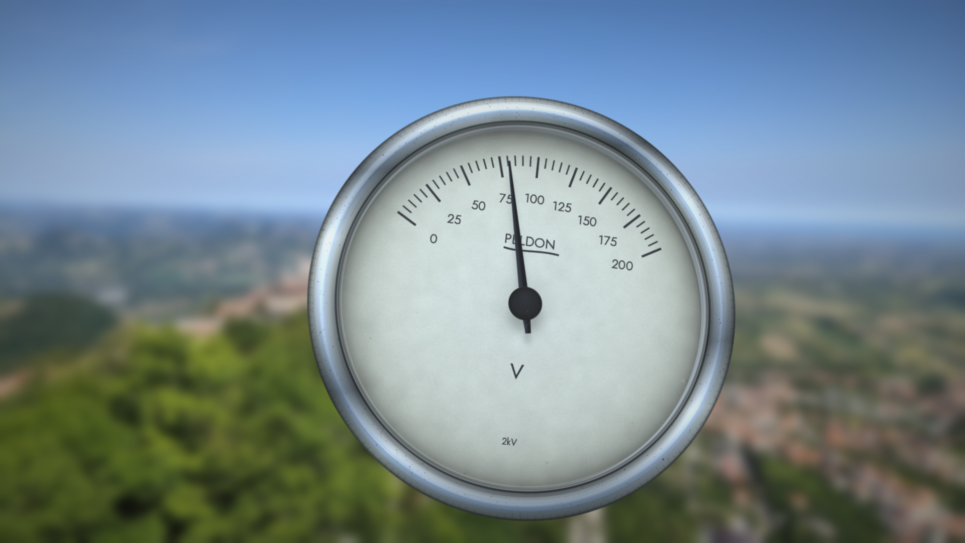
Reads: 80V
